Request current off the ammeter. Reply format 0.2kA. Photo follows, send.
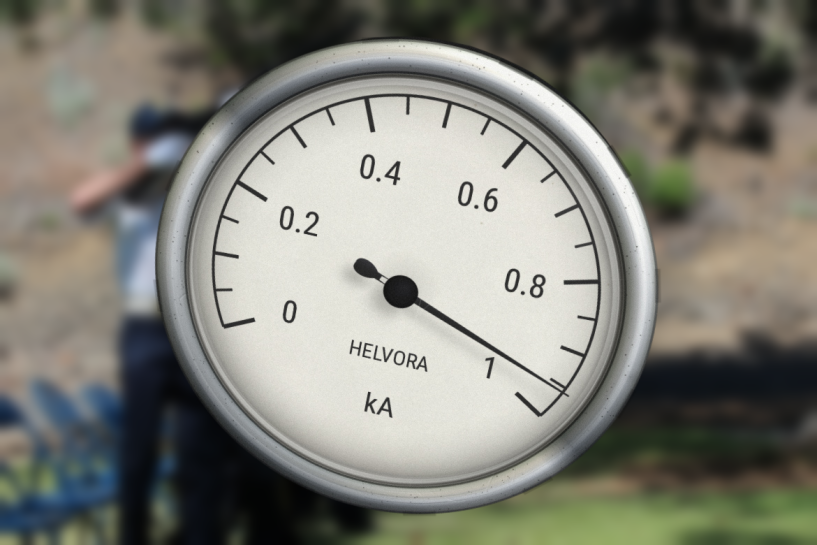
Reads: 0.95kA
